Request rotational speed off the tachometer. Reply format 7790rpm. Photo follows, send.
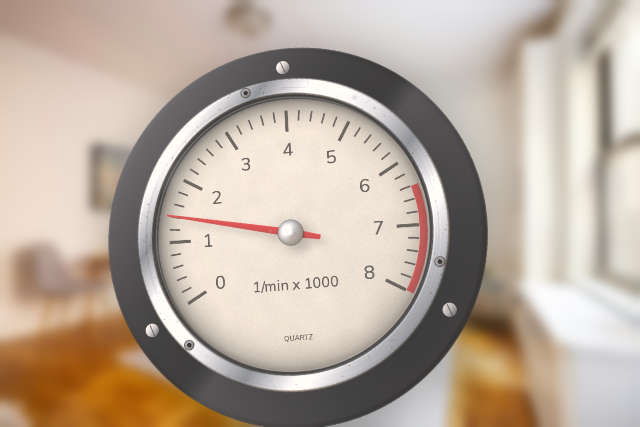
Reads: 1400rpm
